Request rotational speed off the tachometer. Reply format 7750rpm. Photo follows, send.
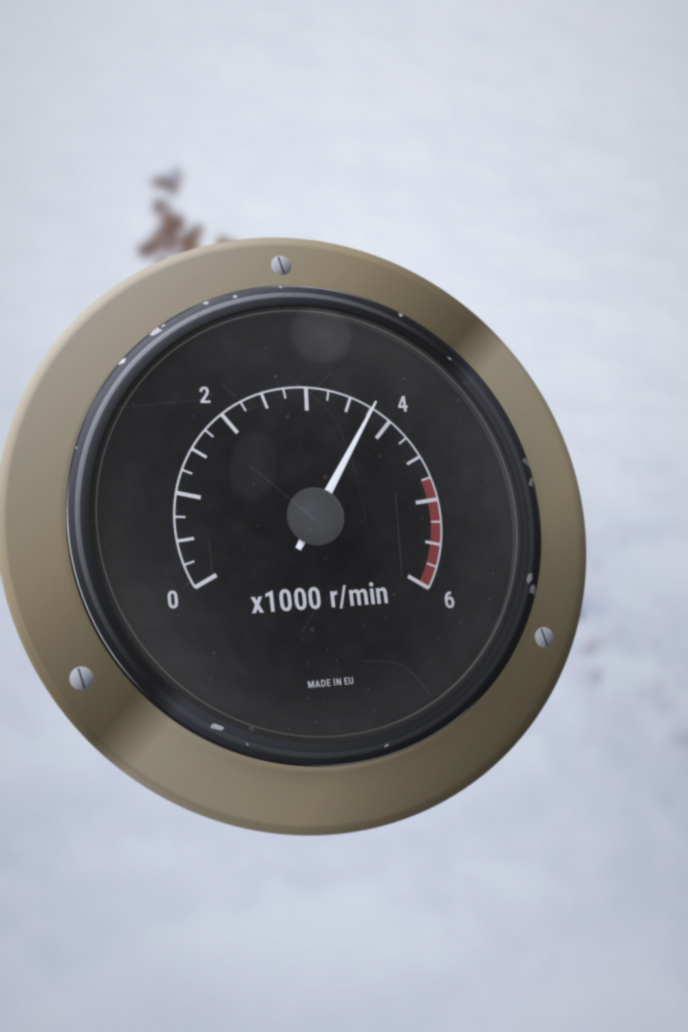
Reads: 3750rpm
